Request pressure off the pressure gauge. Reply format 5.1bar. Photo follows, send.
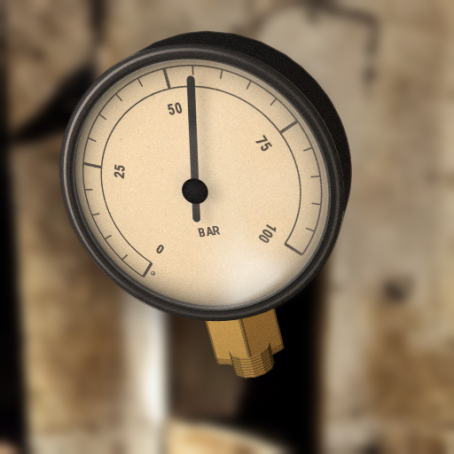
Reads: 55bar
